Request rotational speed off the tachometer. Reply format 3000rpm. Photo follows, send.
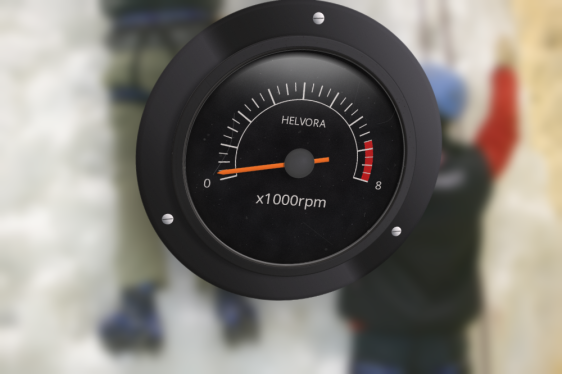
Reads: 250rpm
